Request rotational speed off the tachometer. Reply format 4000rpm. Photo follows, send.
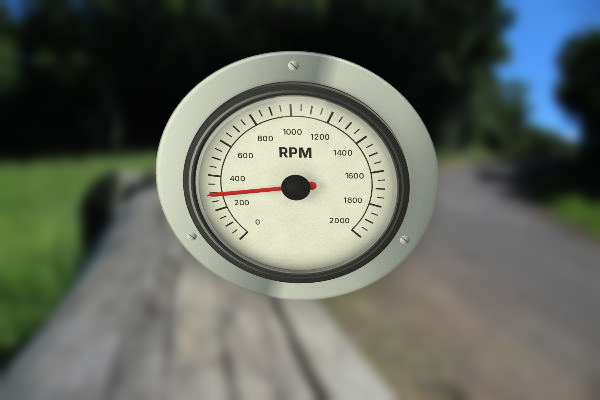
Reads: 300rpm
